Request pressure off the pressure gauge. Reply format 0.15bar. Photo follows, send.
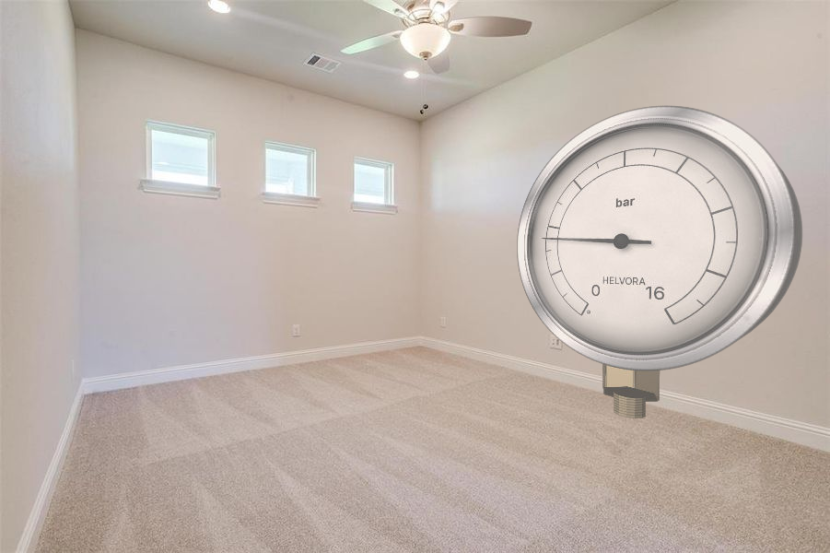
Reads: 3.5bar
